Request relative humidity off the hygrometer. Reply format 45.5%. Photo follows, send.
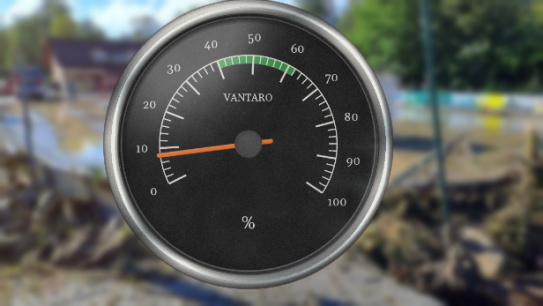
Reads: 8%
